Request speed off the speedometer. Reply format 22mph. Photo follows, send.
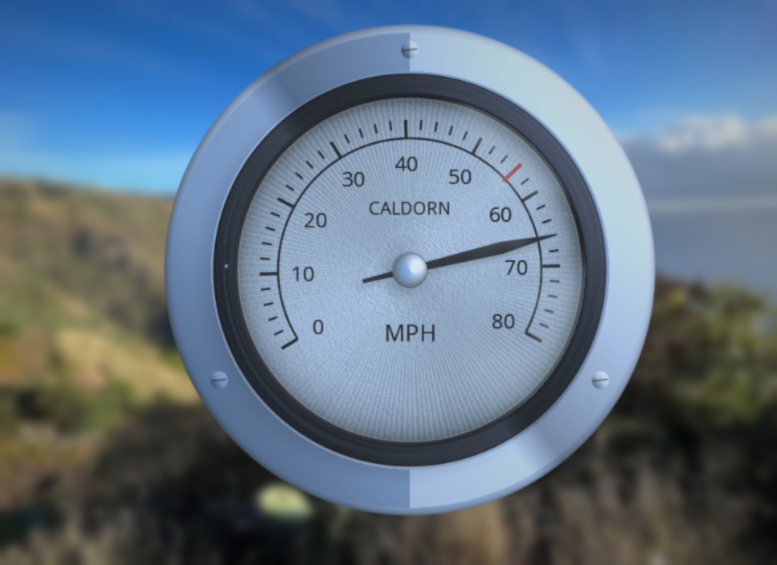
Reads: 66mph
